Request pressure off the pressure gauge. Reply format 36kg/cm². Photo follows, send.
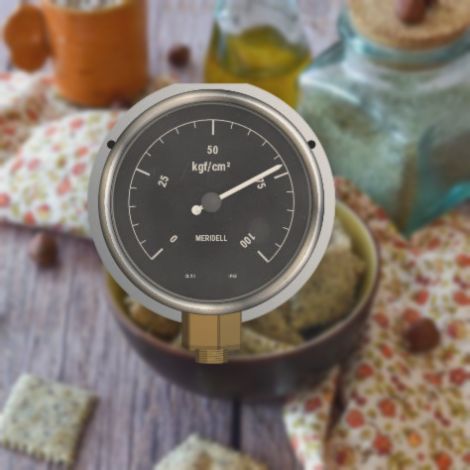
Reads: 72.5kg/cm²
